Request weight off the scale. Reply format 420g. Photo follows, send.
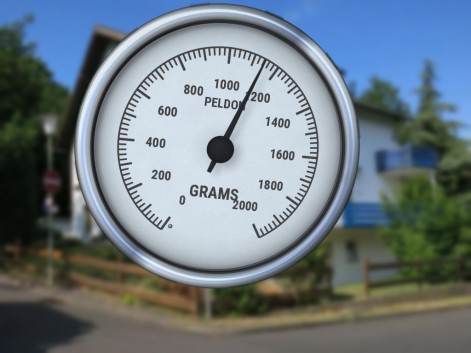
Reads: 1140g
